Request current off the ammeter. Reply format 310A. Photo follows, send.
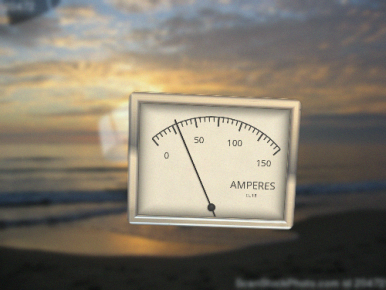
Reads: 30A
